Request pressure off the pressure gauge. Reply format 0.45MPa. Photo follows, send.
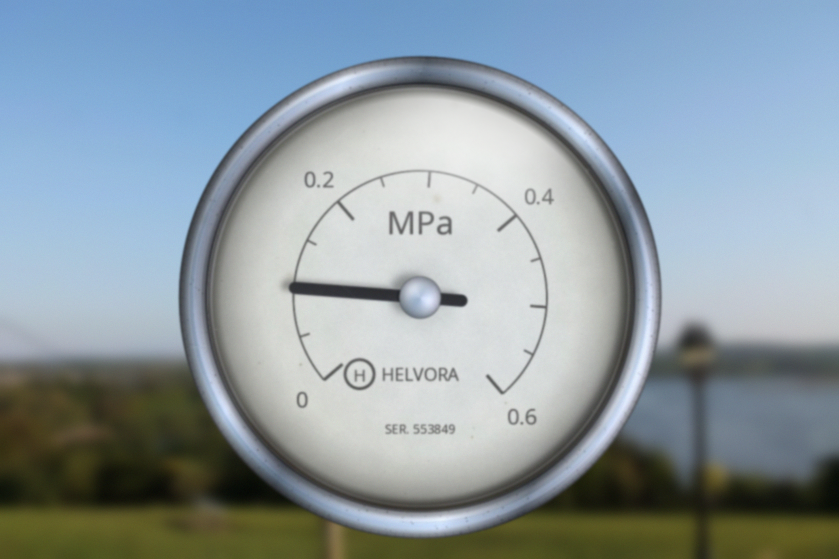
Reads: 0.1MPa
